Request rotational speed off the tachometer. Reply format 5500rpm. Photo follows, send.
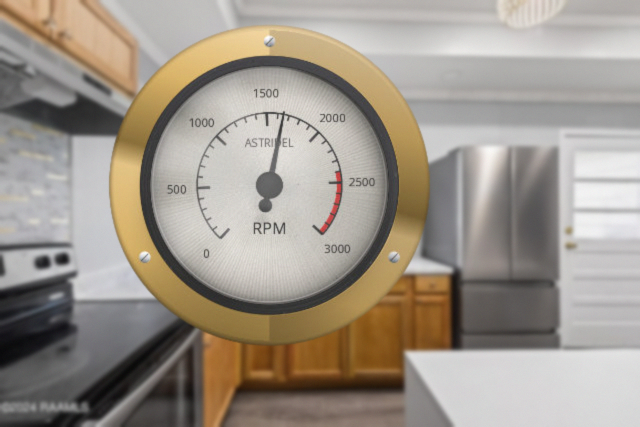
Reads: 1650rpm
